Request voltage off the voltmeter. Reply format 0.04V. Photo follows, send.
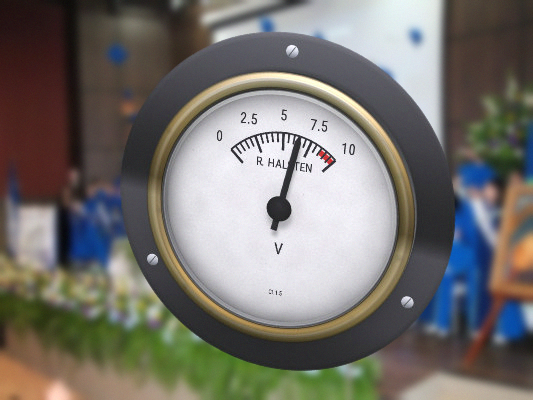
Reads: 6.5V
